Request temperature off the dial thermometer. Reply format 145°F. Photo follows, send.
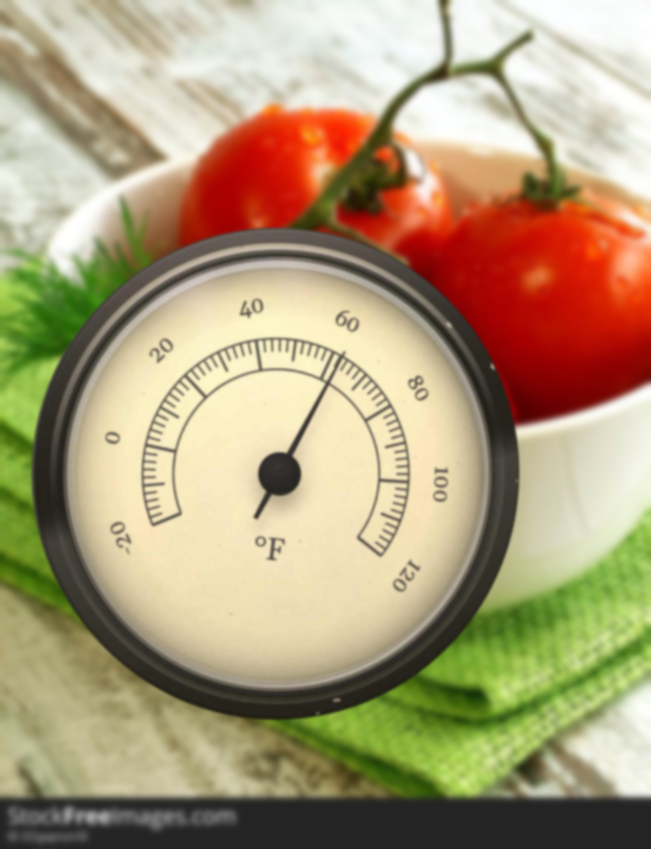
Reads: 62°F
